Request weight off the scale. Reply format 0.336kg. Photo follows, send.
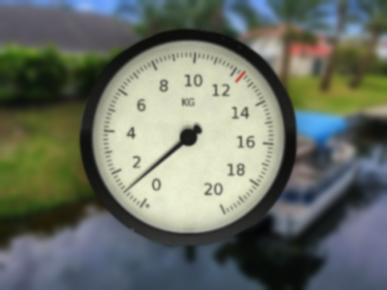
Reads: 1kg
